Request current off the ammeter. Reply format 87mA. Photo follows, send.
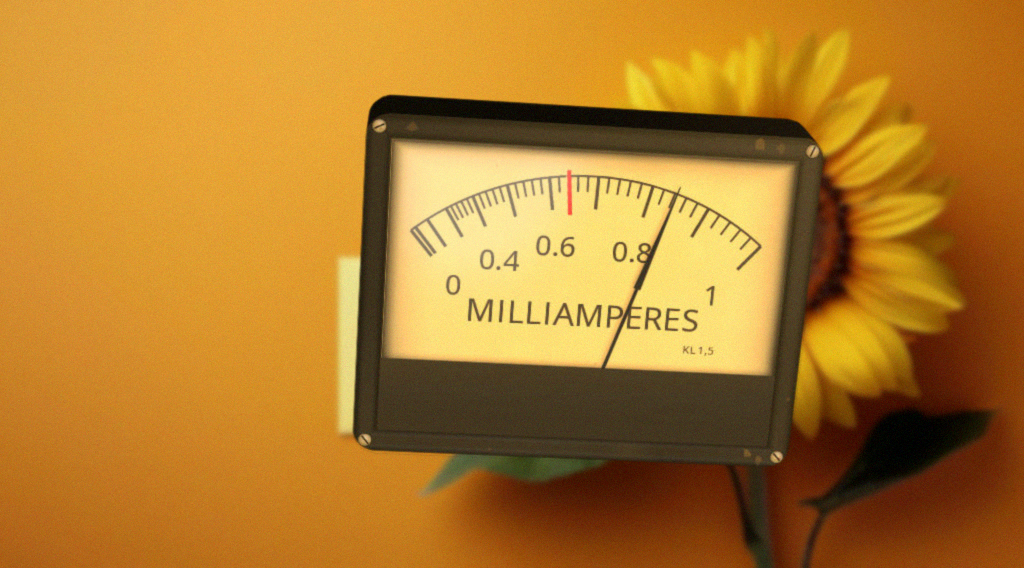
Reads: 0.84mA
